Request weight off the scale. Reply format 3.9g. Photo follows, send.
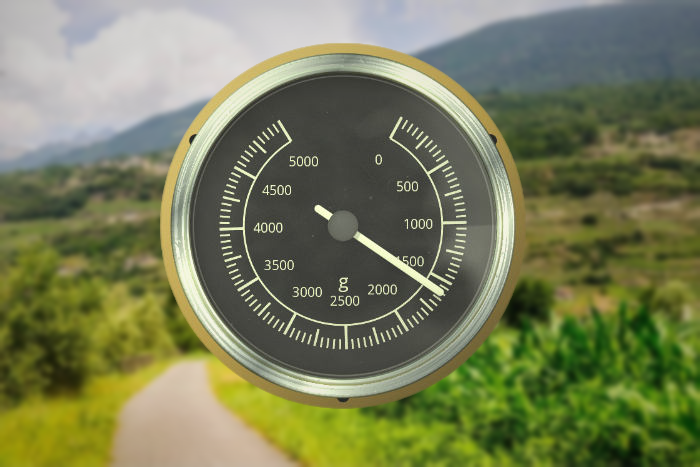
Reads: 1600g
